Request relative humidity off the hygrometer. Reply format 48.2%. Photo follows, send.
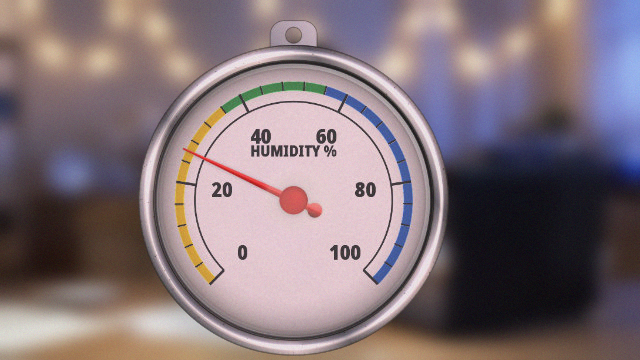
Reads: 26%
